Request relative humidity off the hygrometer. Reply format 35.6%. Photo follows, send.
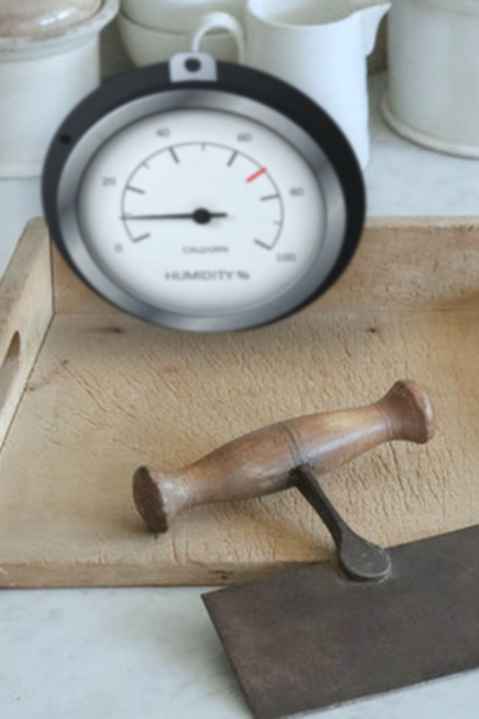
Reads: 10%
